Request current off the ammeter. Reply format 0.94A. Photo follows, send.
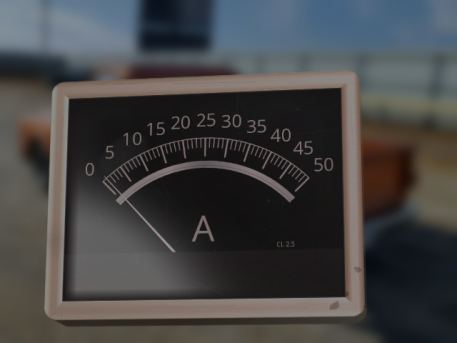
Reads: 1A
